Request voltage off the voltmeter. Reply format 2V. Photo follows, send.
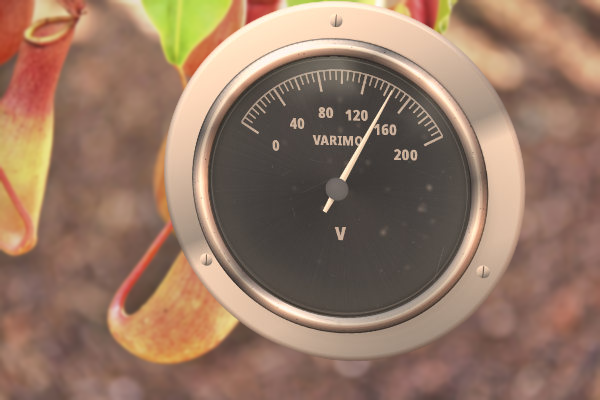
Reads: 145V
